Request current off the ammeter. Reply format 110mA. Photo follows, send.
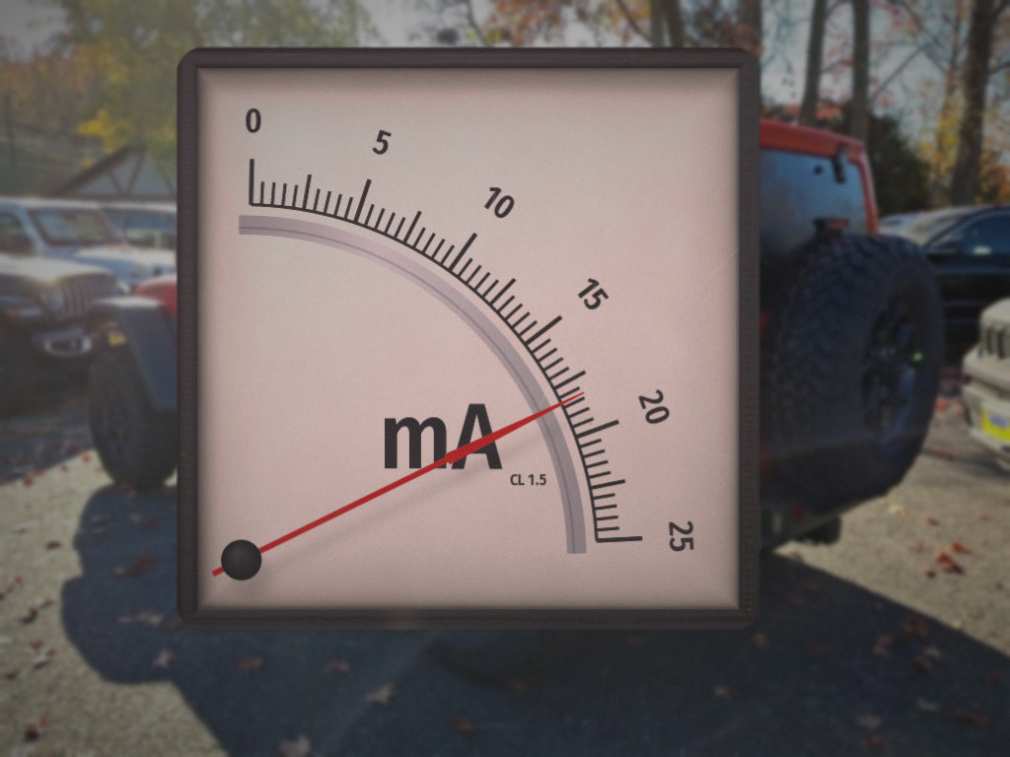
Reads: 18.25mA
